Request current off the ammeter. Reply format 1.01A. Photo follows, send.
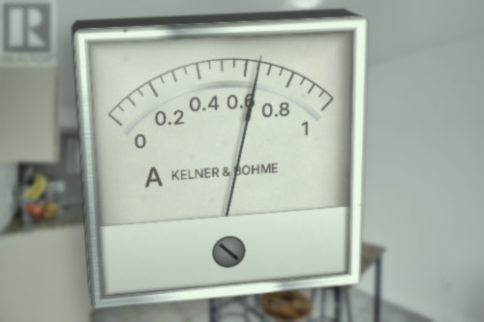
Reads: 0.65A
